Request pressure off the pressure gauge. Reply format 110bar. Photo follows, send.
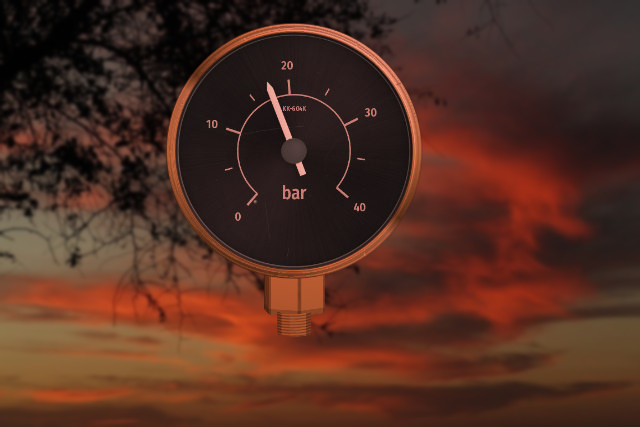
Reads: 17.5bar
